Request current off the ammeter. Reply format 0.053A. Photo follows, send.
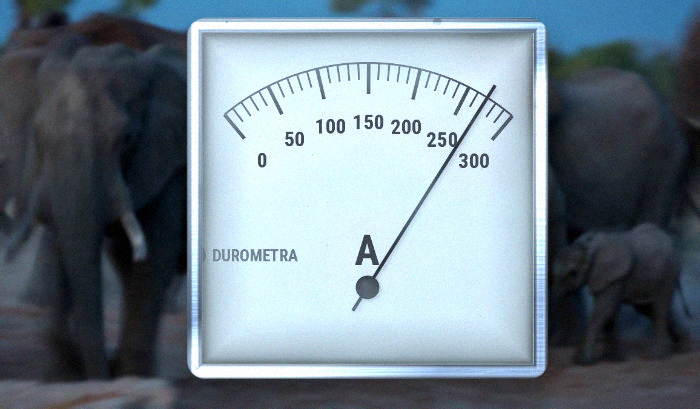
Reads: 270A
